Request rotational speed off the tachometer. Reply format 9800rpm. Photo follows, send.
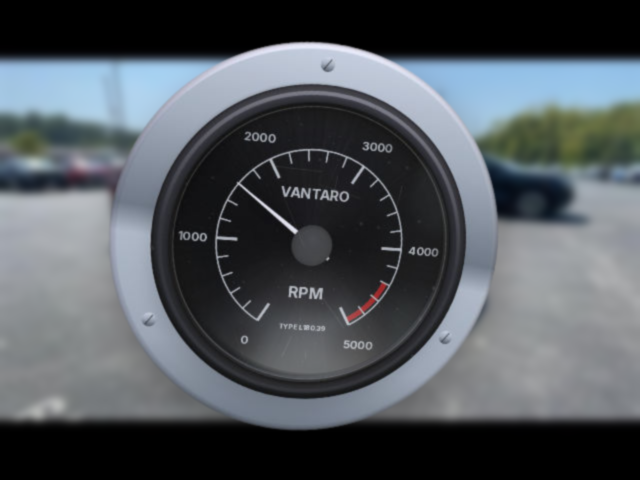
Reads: 1600rpm
